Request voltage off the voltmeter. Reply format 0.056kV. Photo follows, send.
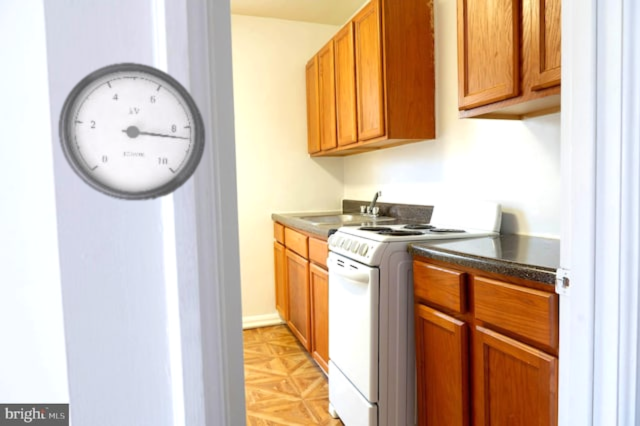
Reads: 8.5kV
